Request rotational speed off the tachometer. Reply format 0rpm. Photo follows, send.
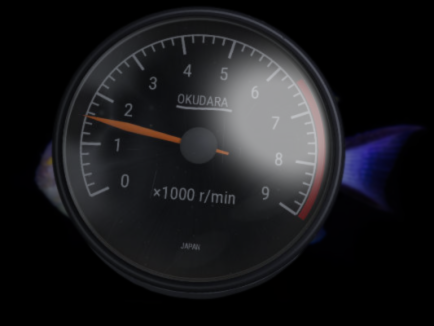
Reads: 1500rpm
